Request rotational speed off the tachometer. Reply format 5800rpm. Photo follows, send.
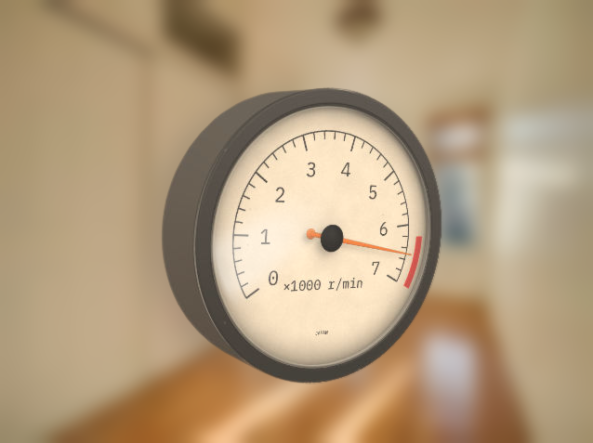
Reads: 6500rpm
